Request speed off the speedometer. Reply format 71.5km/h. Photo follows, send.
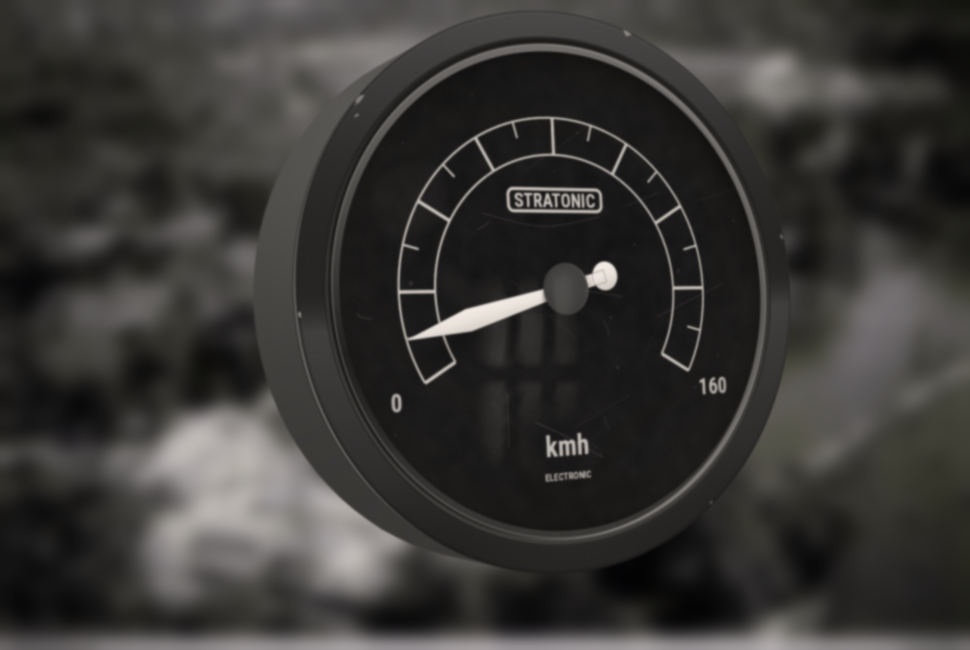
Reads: 10km/h
